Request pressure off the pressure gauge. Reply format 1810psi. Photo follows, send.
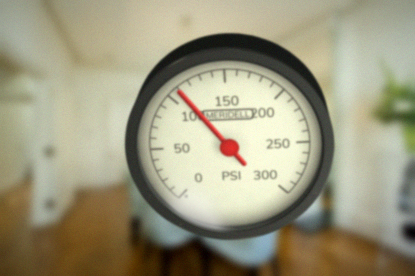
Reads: 110psi
